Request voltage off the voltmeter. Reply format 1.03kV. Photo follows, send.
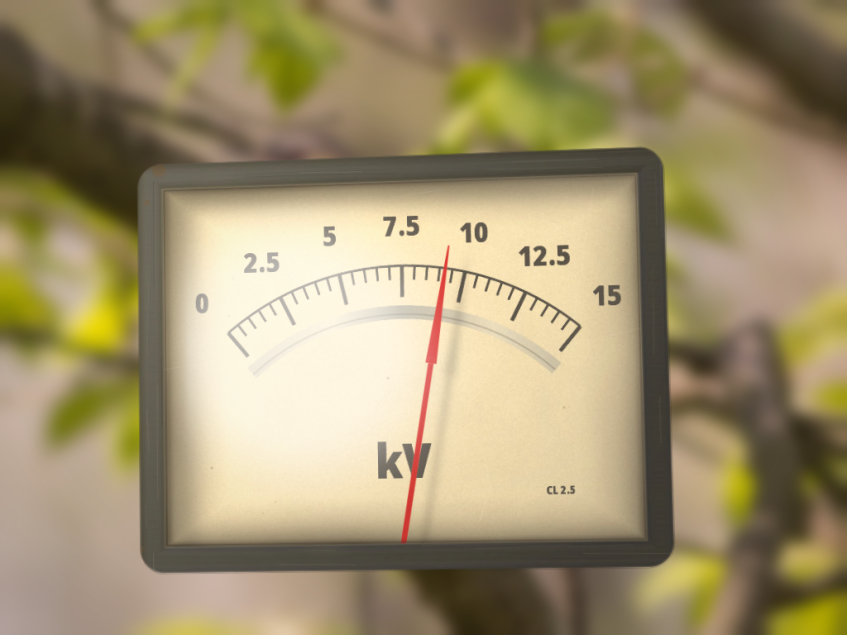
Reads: 9.25kV
